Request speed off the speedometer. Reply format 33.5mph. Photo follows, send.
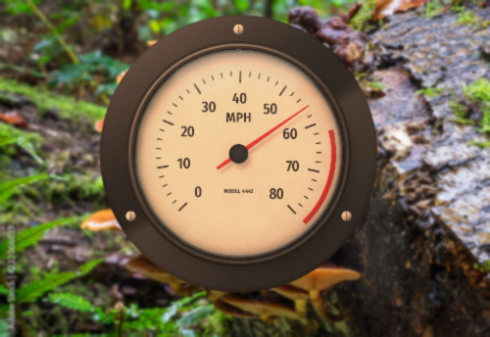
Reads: 56mph
